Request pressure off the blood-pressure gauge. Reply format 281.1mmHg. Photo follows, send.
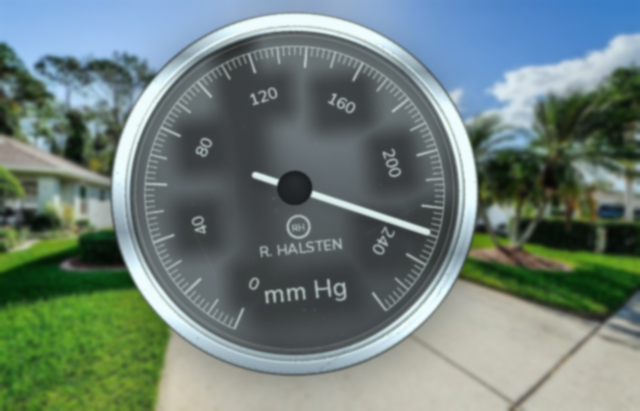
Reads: 230mmHg
